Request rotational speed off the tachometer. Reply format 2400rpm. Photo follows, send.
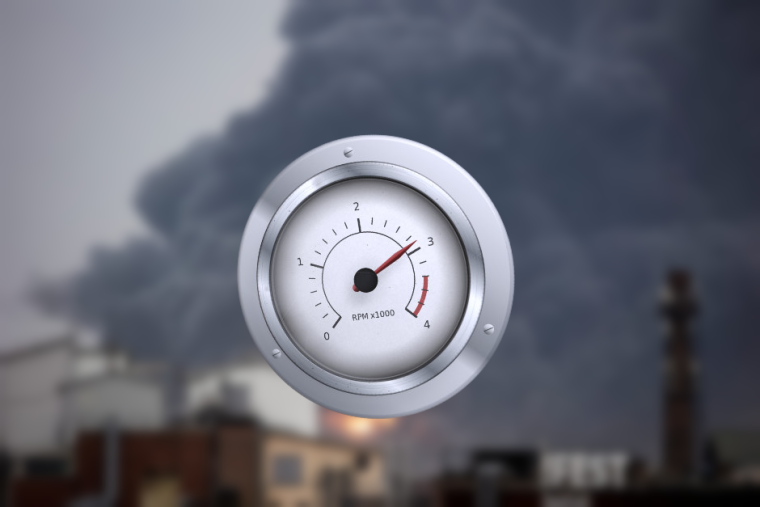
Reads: 2900rpm
